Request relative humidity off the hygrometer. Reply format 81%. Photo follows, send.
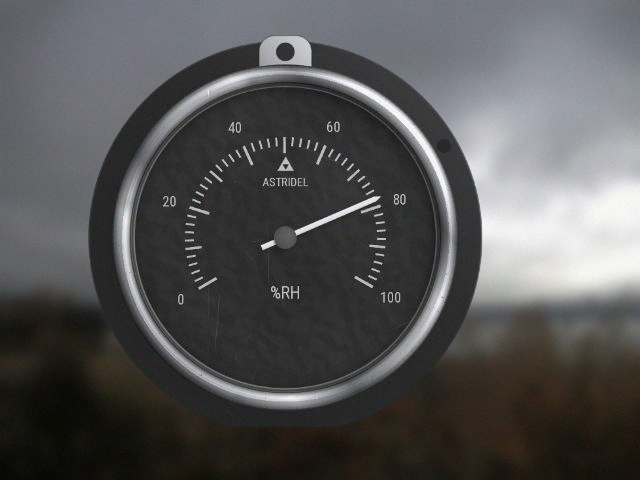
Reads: 78%
